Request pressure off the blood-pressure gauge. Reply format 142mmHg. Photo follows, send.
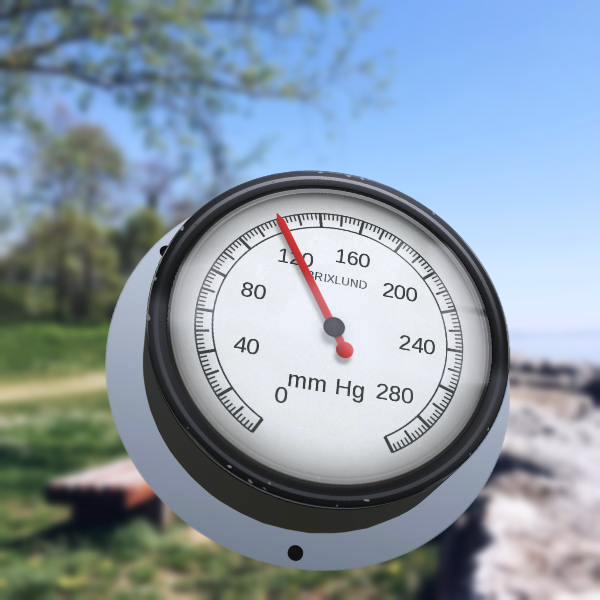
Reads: 120mmHg
